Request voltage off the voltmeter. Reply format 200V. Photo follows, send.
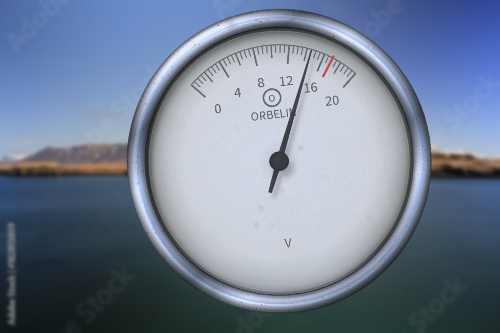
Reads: 14.5V
